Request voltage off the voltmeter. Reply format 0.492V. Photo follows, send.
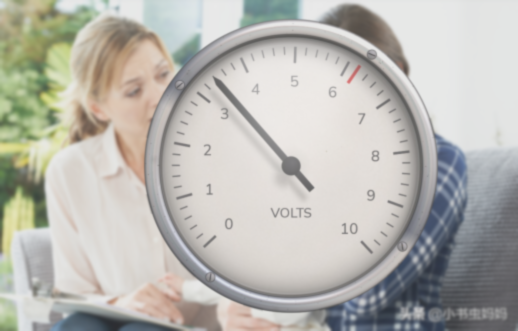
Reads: 3.4V
